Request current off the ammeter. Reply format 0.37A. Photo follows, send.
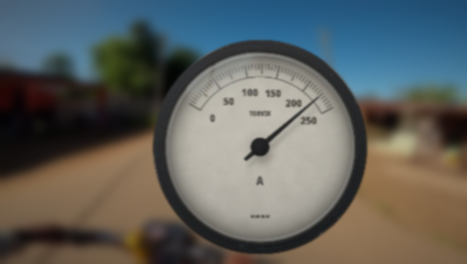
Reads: 225A
